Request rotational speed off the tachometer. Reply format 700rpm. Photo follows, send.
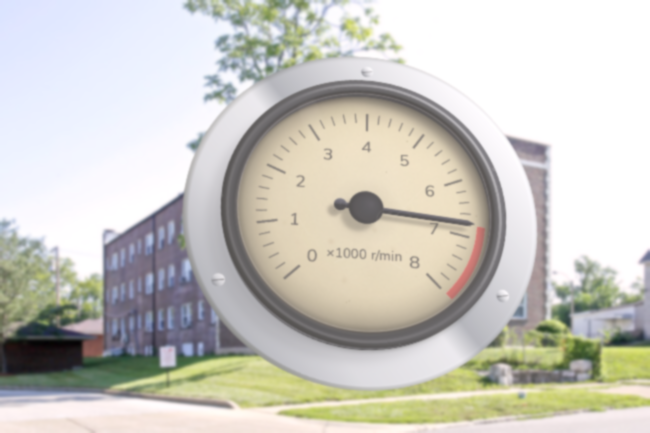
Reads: 6800rpm
